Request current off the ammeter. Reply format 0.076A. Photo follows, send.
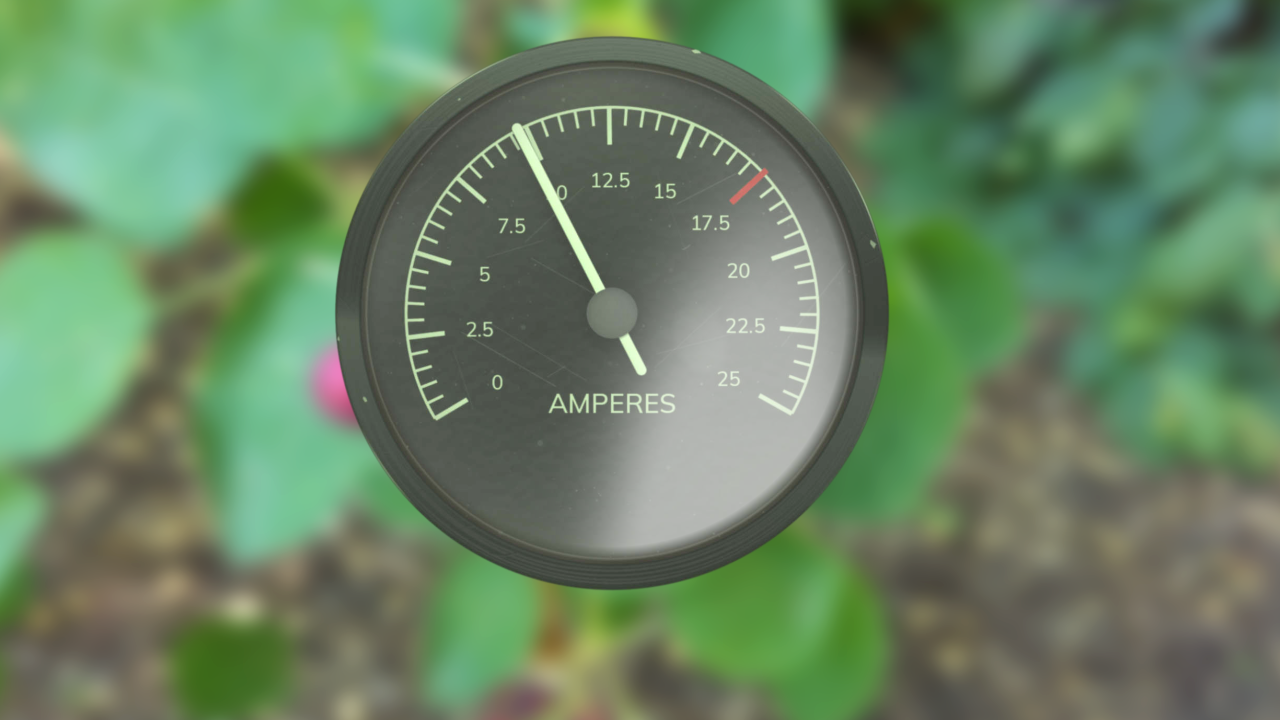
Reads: 9.75A
